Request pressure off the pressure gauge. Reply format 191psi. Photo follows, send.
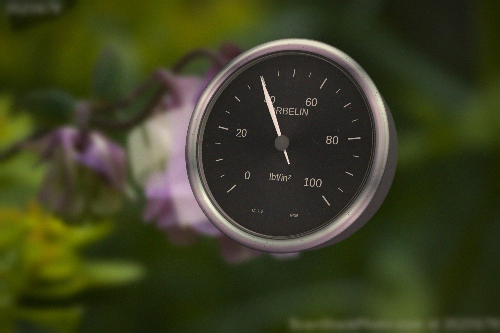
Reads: 40psi
